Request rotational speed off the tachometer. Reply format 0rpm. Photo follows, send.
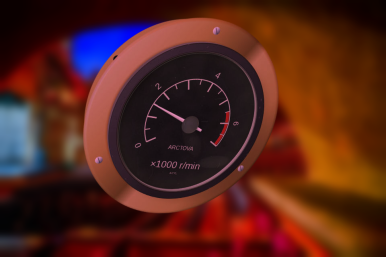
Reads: 1500rpm
